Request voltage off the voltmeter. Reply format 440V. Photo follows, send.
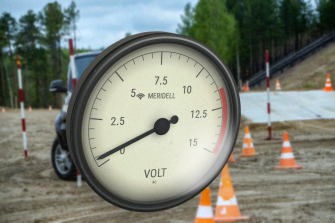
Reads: 0.5V
